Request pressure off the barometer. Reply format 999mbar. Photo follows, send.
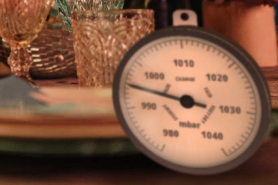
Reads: 995mbar
